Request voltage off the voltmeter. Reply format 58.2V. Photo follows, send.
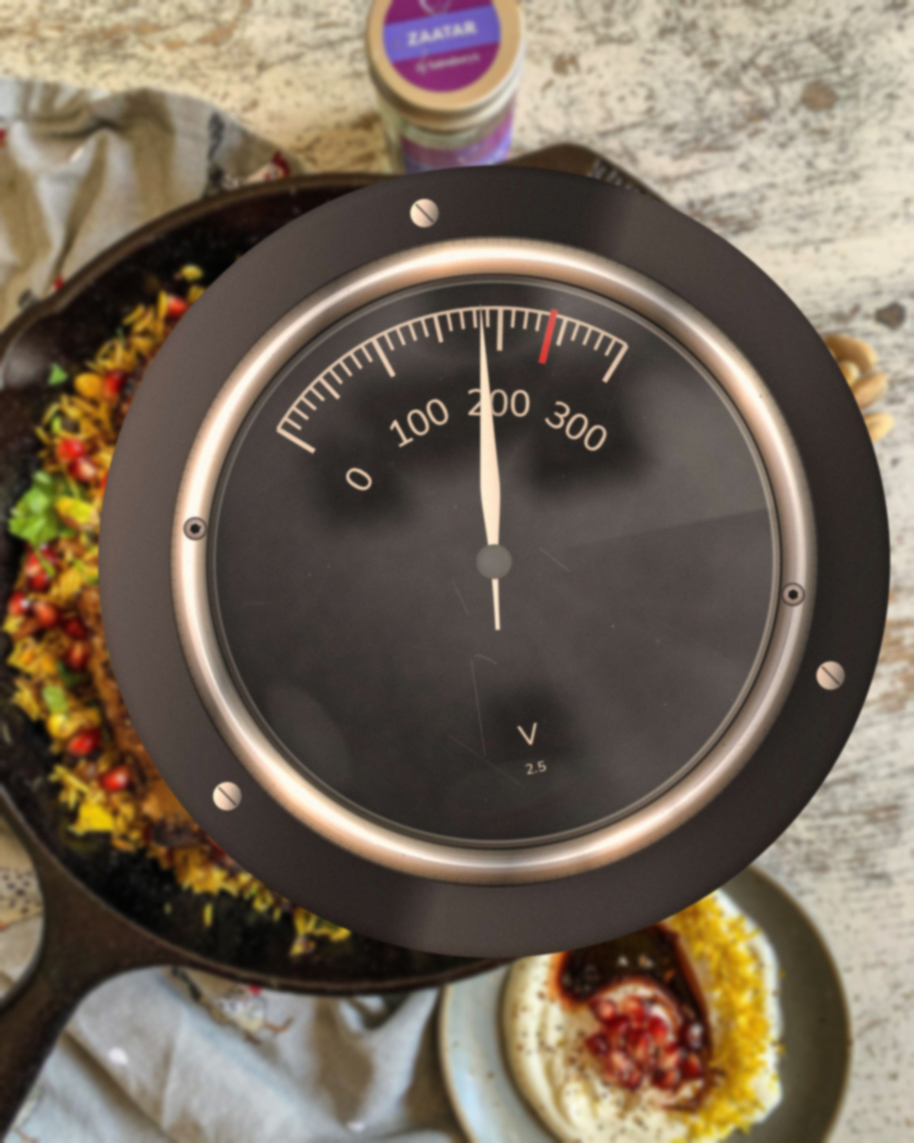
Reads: 185V
